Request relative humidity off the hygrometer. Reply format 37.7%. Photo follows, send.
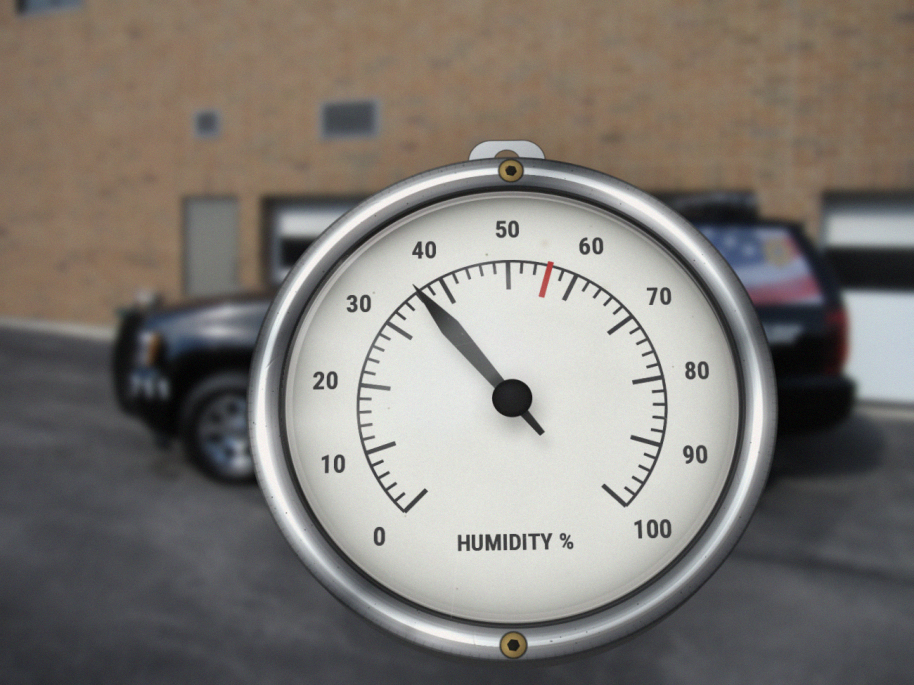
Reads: 36%
